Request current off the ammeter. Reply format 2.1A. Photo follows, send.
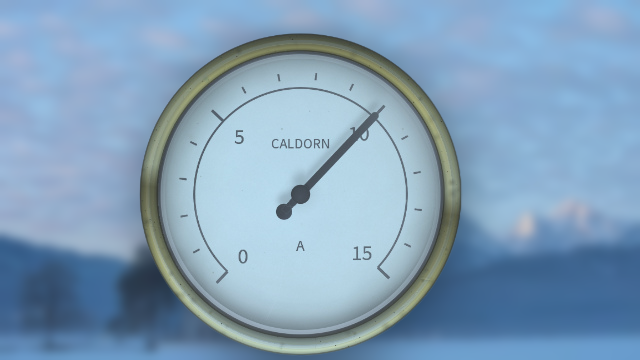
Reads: 10A
